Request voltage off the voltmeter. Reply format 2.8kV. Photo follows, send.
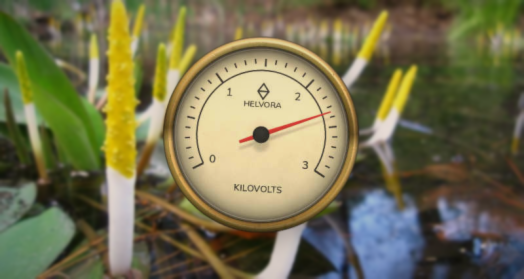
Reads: 2.35kV
